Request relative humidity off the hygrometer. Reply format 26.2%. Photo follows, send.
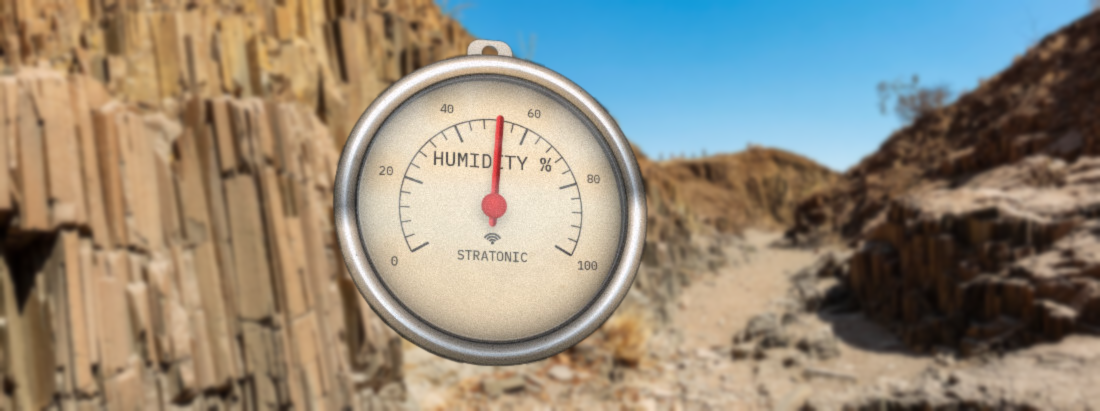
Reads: 52%
